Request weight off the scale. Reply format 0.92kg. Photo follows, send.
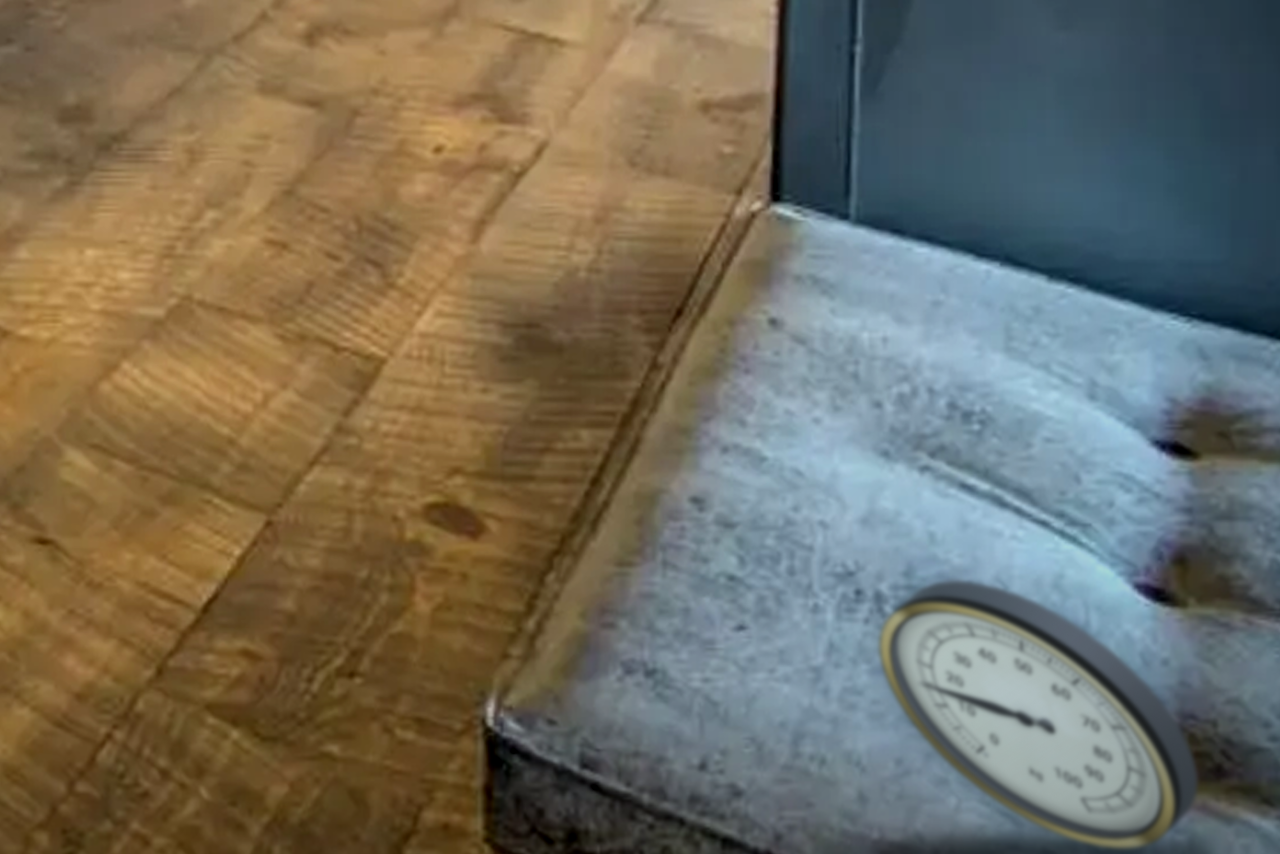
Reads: 15kg
